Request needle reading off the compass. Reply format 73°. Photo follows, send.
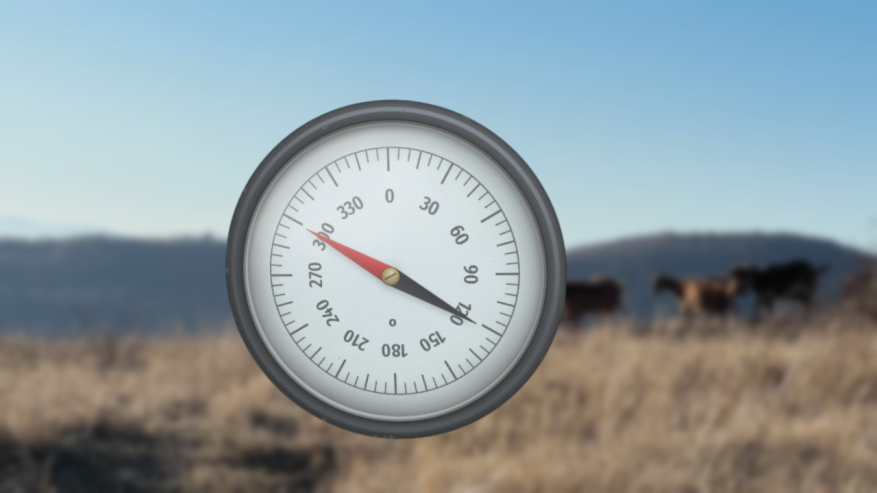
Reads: 300°
